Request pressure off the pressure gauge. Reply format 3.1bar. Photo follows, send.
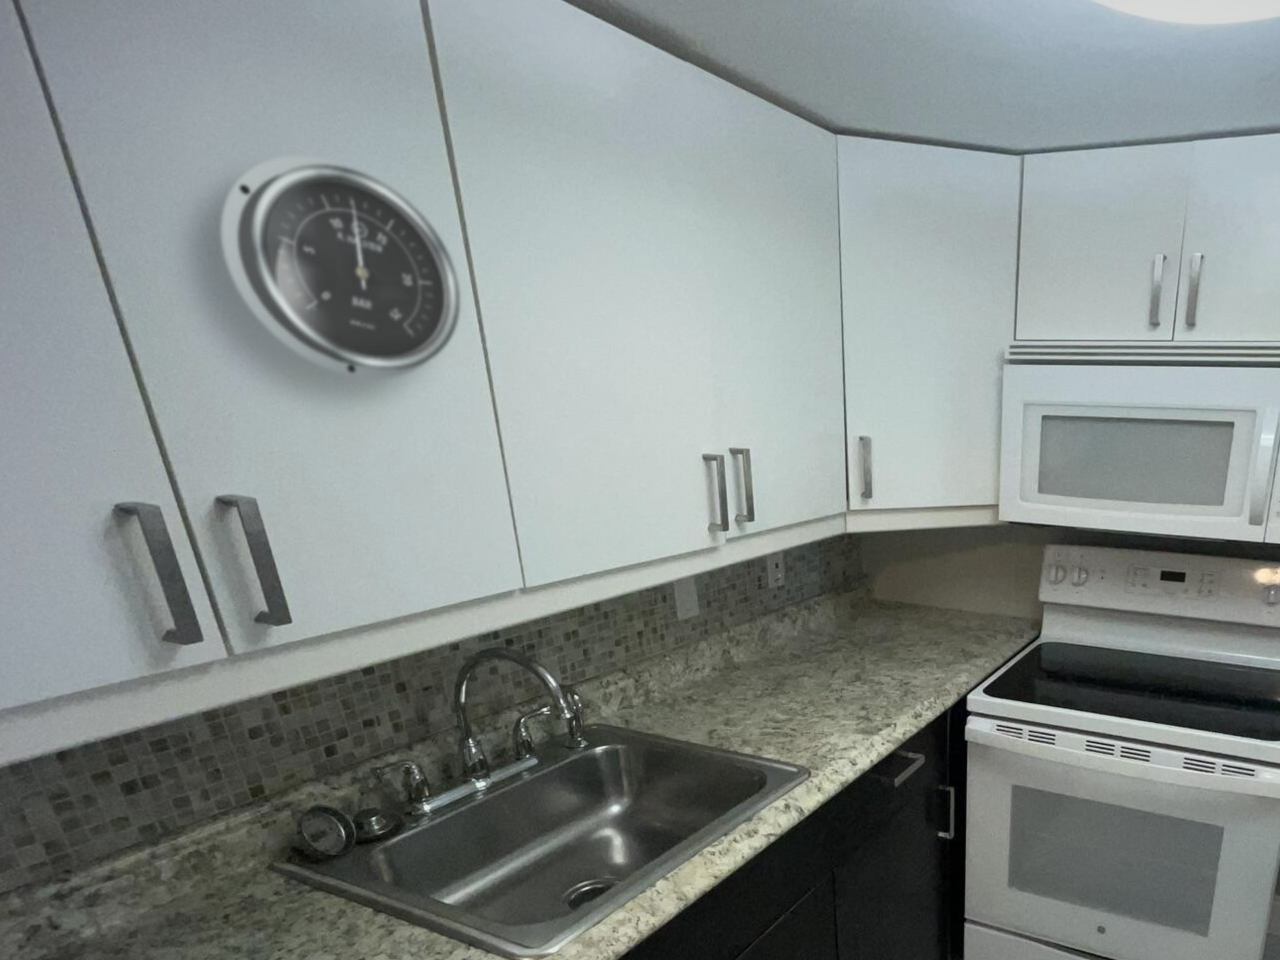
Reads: 12bar
